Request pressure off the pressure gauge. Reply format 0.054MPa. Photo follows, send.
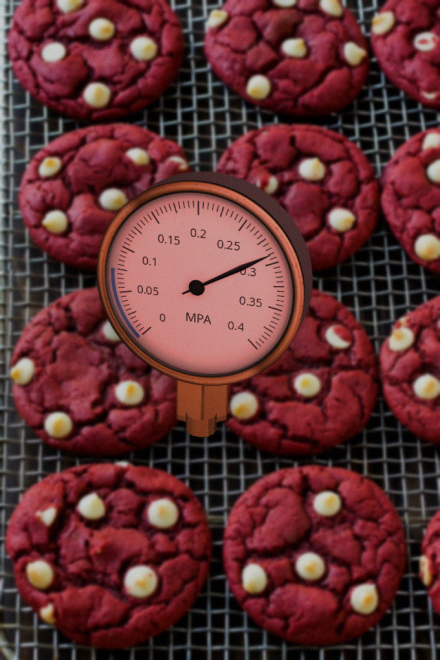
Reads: 0.29MPa
